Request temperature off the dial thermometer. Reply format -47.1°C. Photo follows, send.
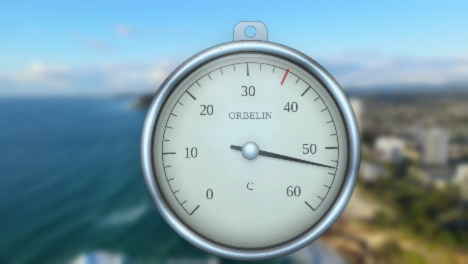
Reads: 53°C
